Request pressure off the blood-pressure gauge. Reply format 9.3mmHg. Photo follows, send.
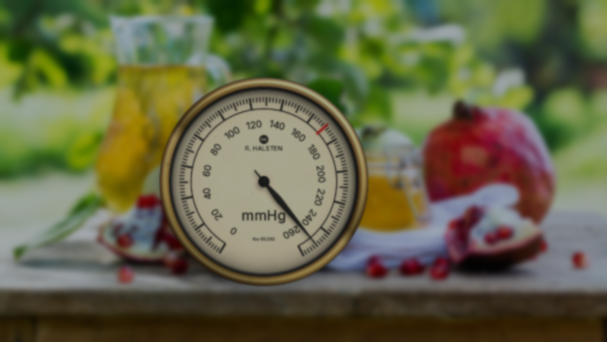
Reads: 250mmHg
